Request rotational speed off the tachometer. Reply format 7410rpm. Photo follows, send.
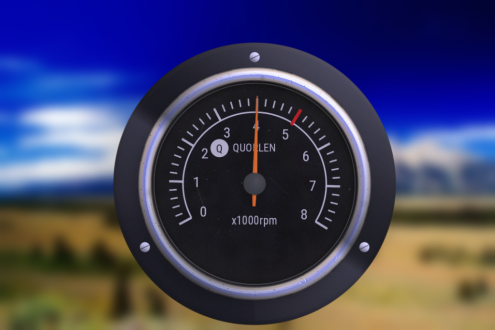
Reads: 4000rpm
